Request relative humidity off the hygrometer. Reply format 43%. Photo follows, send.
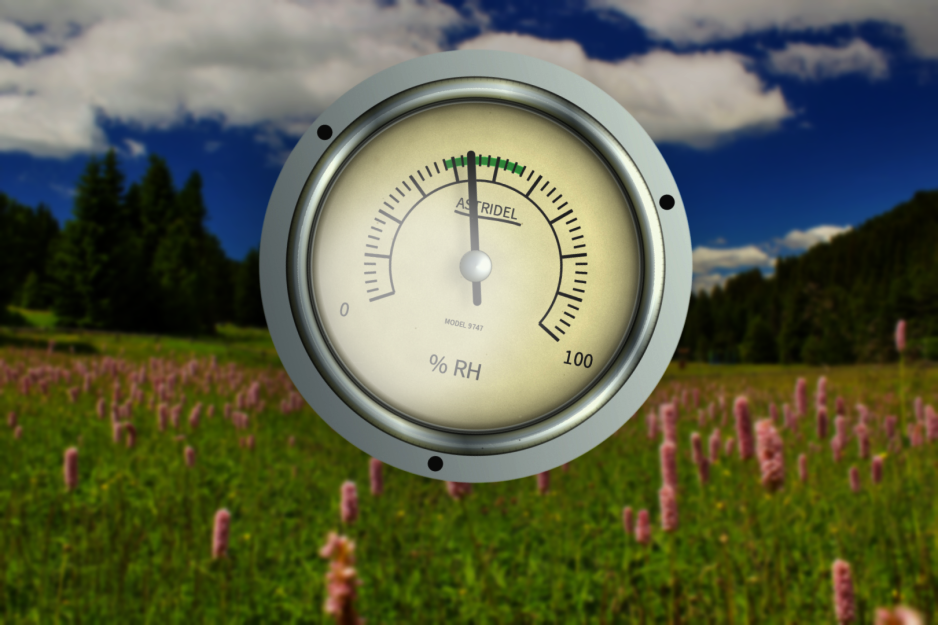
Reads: 44%
